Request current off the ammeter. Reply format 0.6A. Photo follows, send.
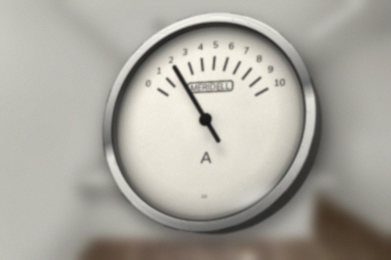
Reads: 2A
